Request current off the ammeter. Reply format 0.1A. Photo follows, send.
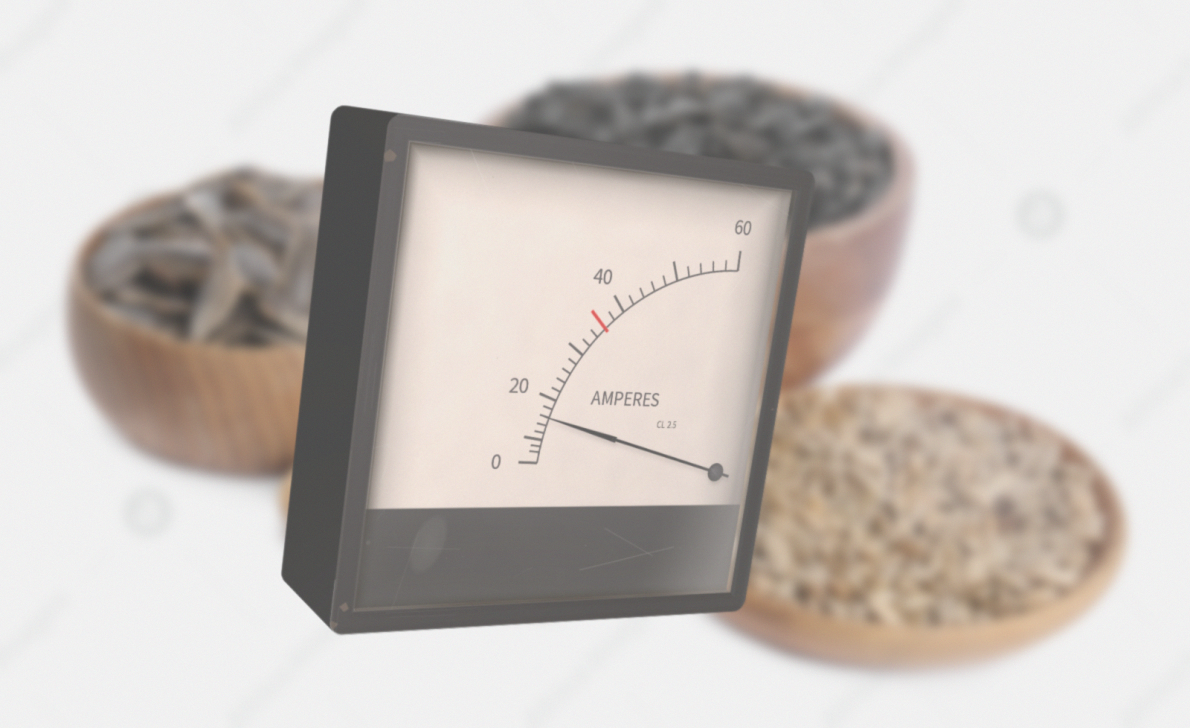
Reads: 16A
